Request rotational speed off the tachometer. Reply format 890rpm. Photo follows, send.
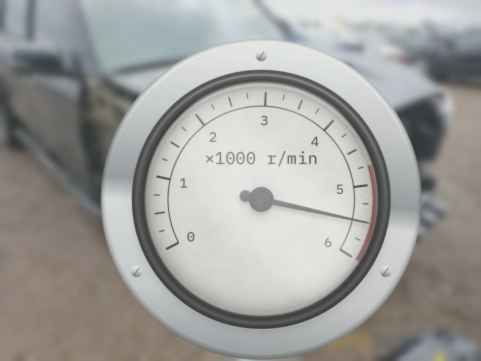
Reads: 5500rpm
